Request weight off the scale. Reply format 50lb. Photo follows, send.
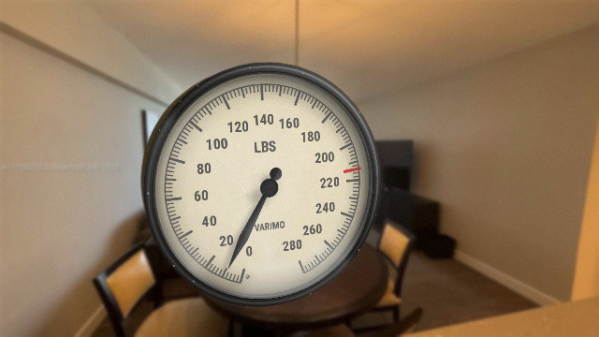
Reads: 10lb
